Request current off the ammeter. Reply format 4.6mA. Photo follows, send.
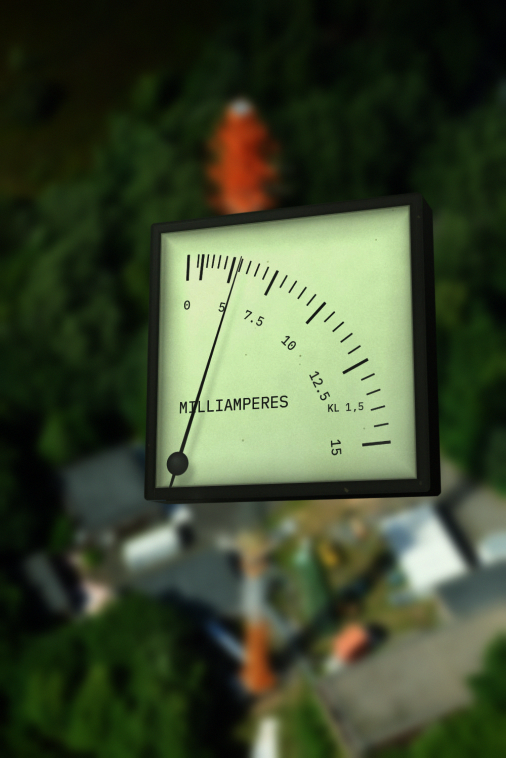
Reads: 5.5mA
